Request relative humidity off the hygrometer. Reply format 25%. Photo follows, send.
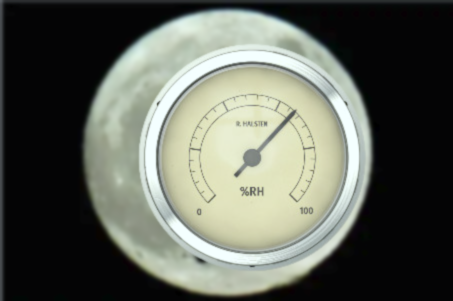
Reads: 66%
